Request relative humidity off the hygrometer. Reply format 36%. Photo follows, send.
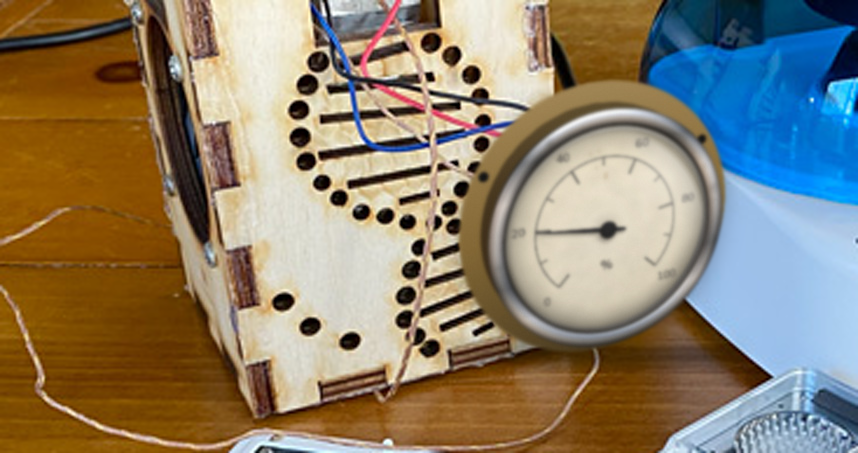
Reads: 20%
